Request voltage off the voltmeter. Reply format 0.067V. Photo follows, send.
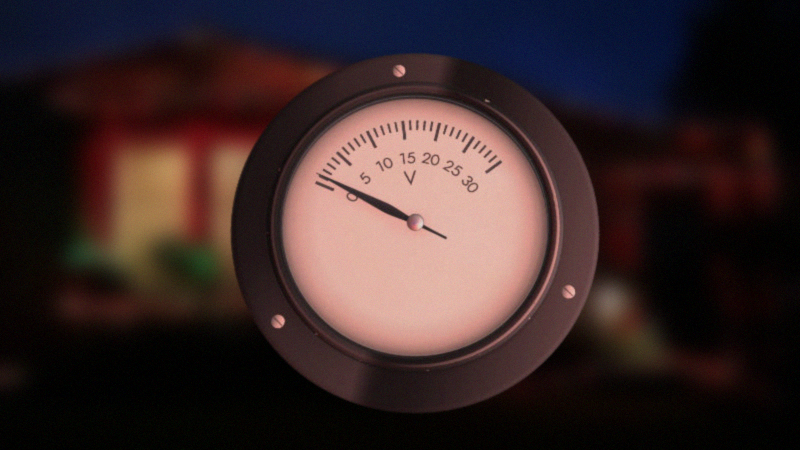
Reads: 1V
